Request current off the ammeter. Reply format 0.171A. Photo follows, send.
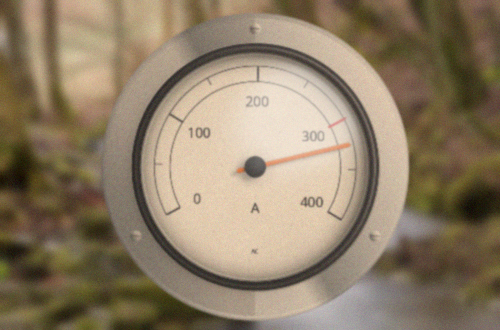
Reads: 325A
